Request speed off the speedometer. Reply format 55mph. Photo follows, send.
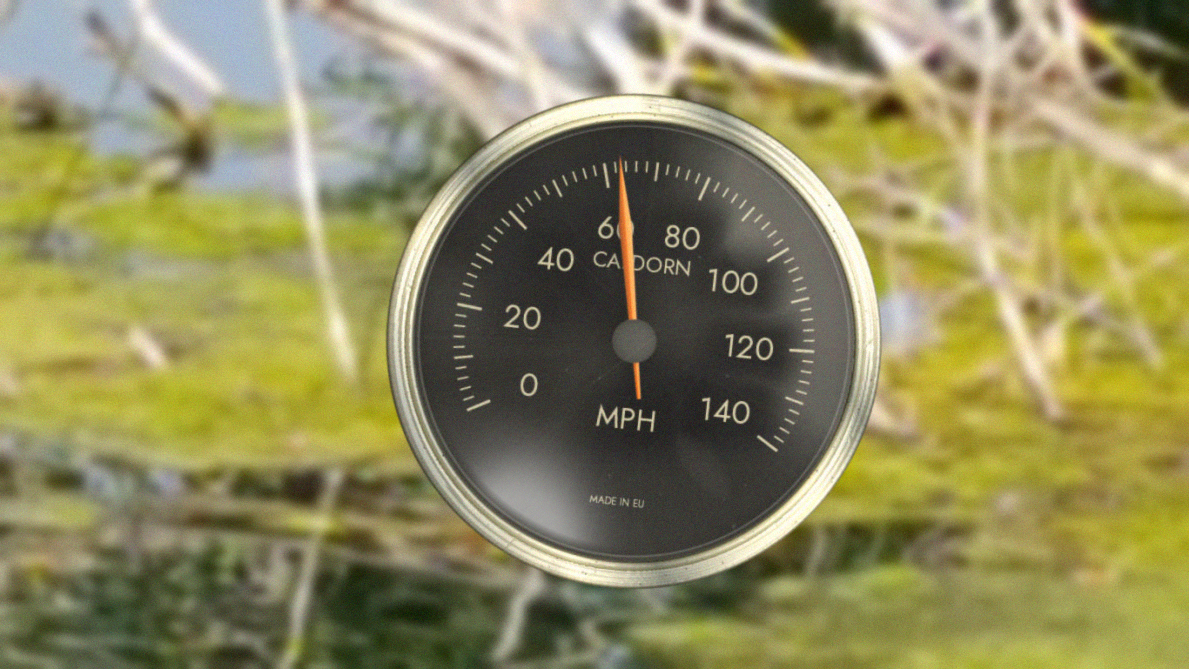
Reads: 63mph
